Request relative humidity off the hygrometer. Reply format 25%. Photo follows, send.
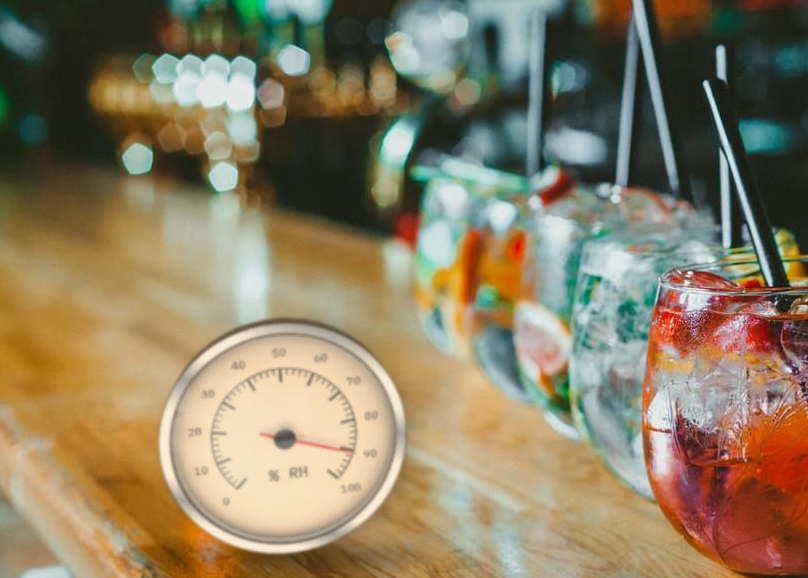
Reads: 90%
